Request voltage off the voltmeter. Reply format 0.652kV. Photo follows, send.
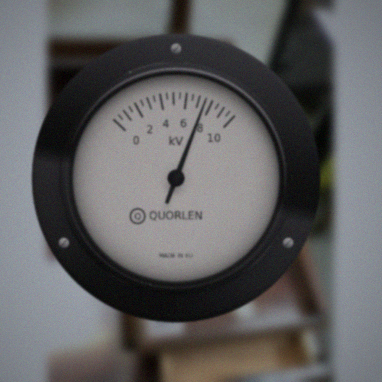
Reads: 7.5kV
